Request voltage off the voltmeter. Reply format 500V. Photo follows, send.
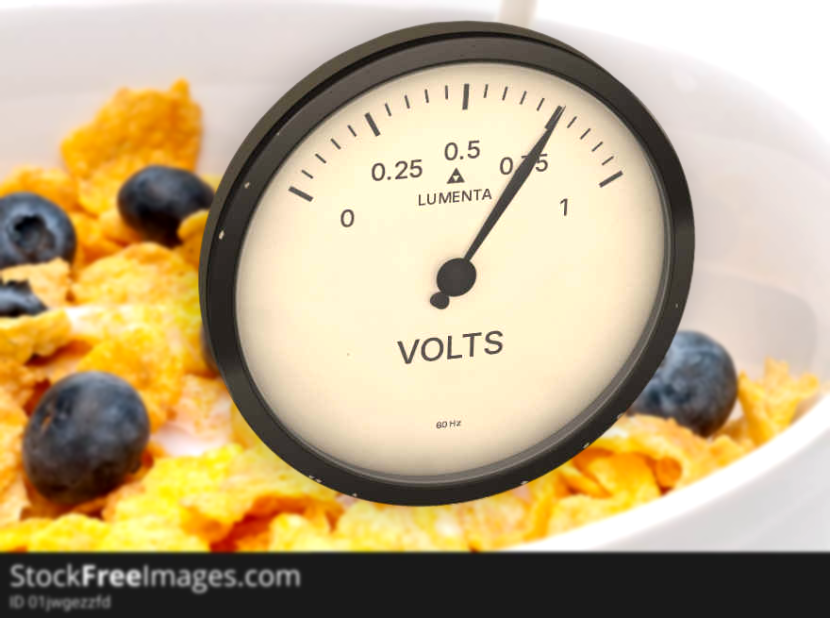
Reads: 0.75V
